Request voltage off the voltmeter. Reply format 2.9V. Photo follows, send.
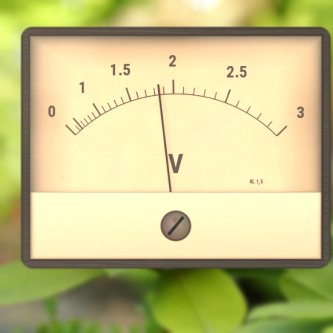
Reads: 1.85V
